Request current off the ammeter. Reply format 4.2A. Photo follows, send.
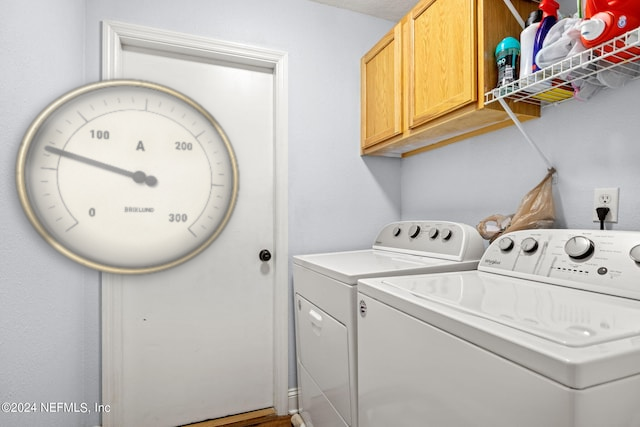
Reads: 65A
